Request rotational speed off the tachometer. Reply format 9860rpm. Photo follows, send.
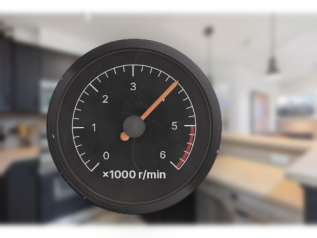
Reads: 4000rpm
